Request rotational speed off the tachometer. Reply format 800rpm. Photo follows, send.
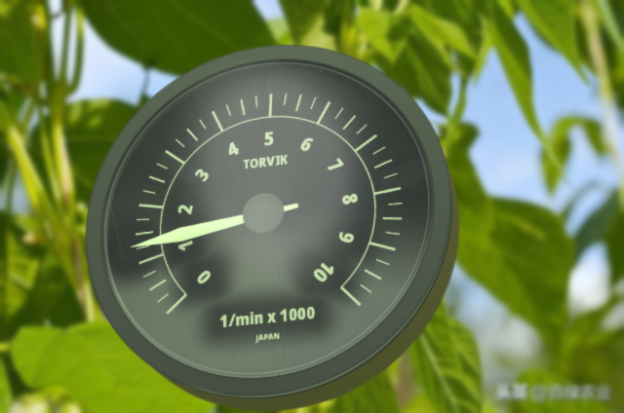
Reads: 1250rpm
